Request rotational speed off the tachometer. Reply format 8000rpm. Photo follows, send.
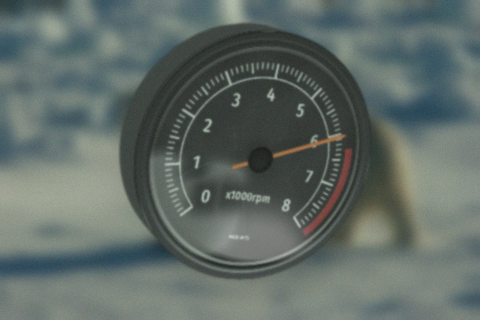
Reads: 6000rpm
